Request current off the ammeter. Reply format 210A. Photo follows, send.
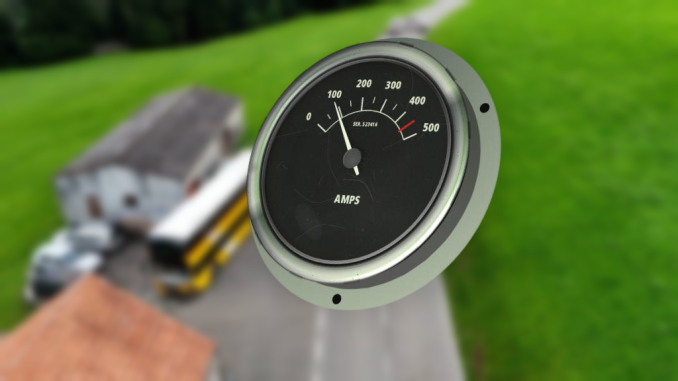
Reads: 100A
